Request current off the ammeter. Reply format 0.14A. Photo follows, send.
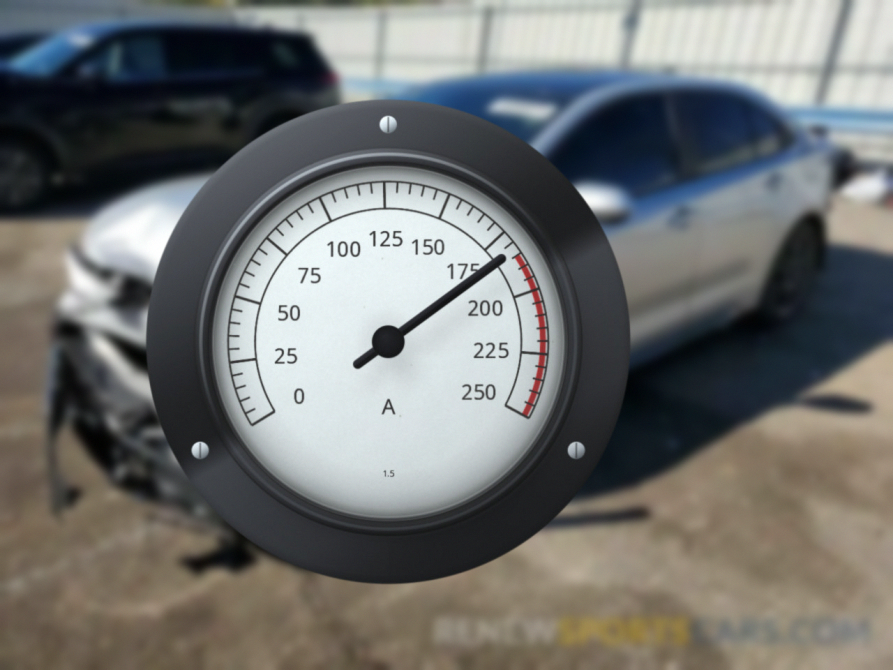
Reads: 182.5A
